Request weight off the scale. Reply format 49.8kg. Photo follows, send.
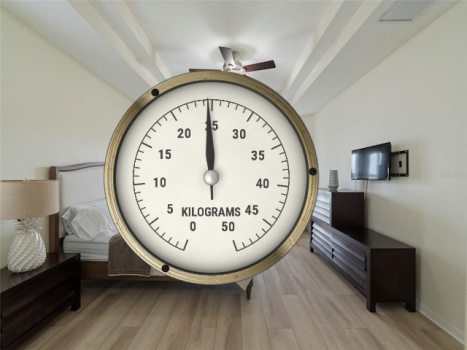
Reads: 24.5kg
